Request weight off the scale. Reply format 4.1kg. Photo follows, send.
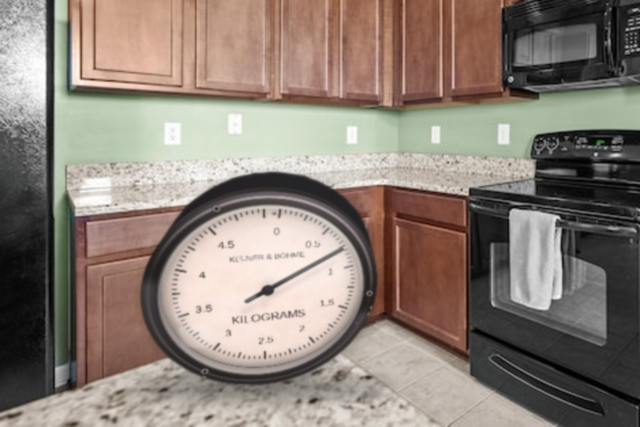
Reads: 0.75kg
